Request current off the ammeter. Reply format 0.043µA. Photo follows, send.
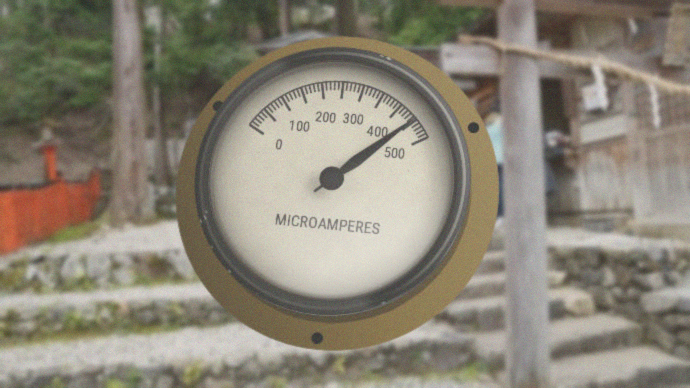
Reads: 450µA
